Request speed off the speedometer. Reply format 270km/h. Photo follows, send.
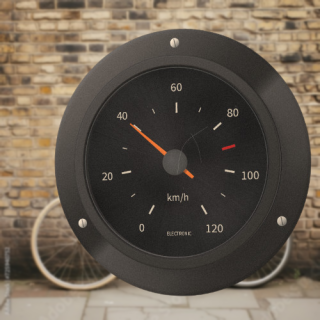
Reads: 40km/h
